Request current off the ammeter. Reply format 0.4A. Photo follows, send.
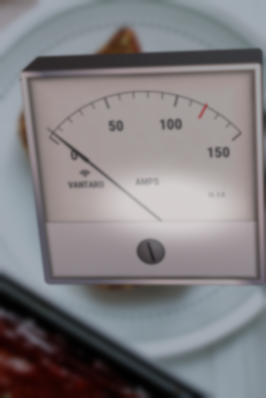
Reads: 5A
